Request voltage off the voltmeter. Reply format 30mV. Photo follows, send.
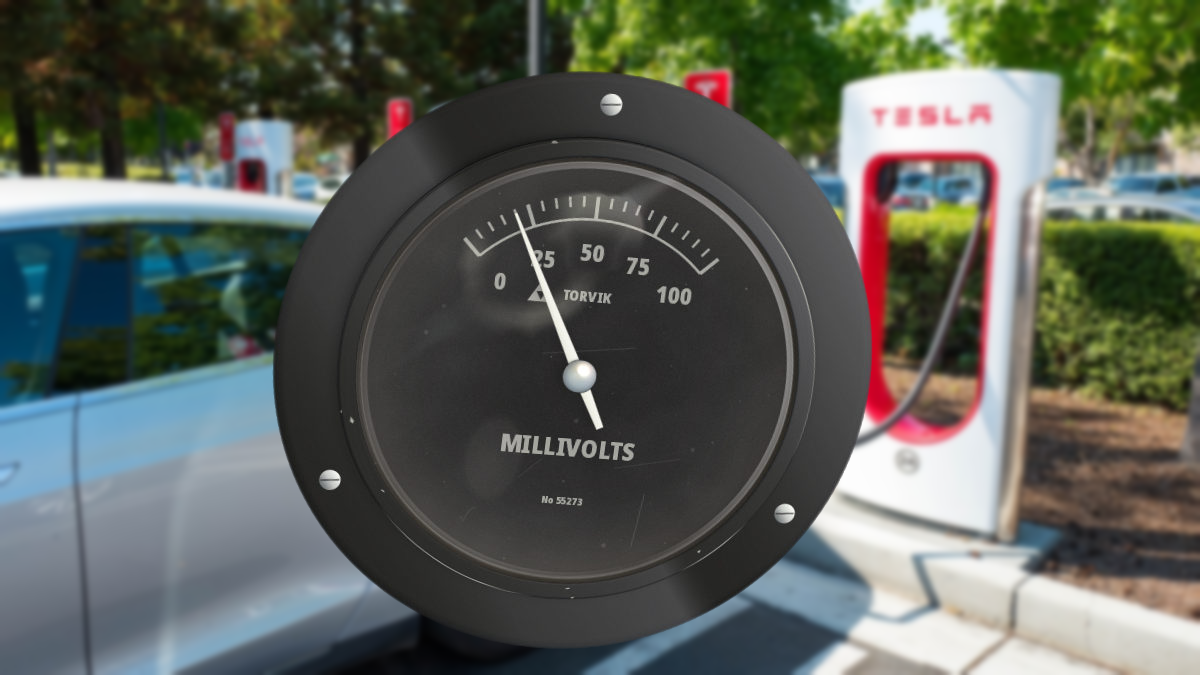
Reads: 20mV
